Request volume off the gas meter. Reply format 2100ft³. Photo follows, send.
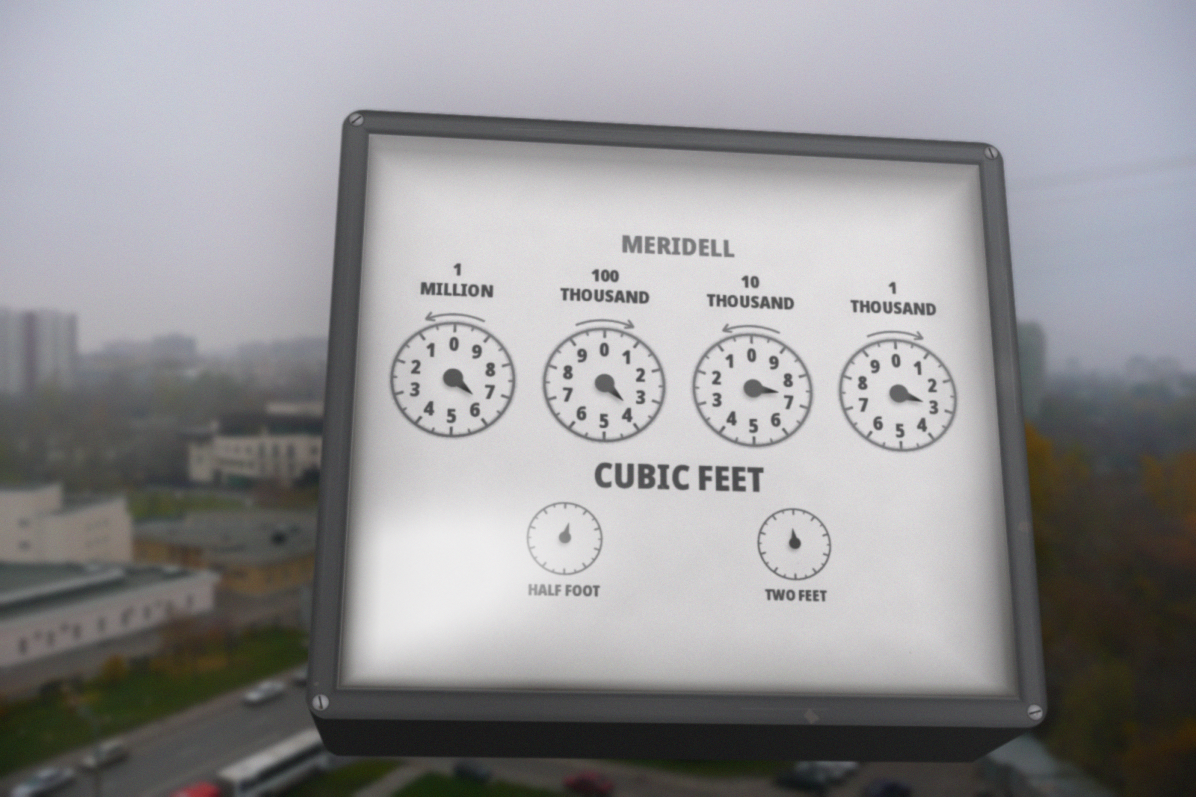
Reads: 637300ft³
